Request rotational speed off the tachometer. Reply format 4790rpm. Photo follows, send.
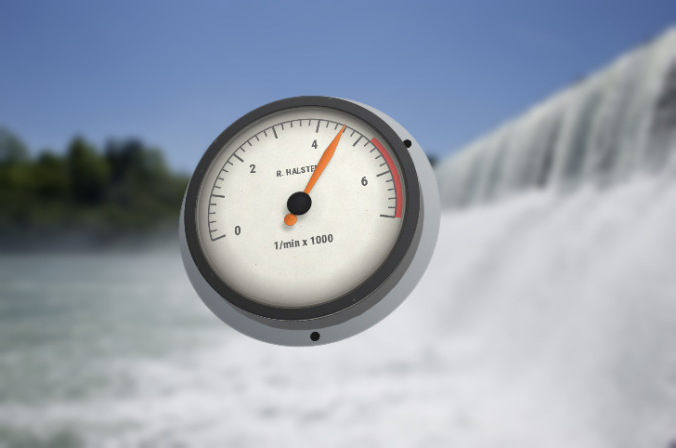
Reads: 4600rpm
